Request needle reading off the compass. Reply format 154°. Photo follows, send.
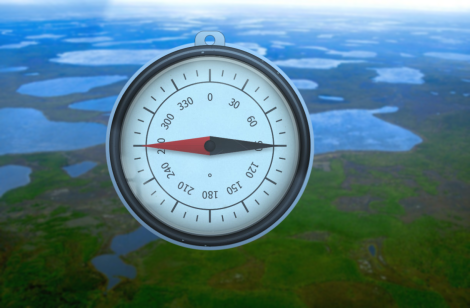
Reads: 270°
